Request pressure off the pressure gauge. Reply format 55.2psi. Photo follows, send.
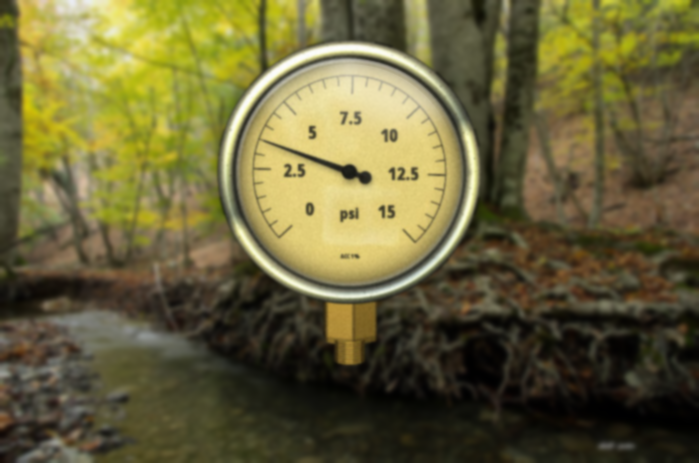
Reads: 3.5psi
